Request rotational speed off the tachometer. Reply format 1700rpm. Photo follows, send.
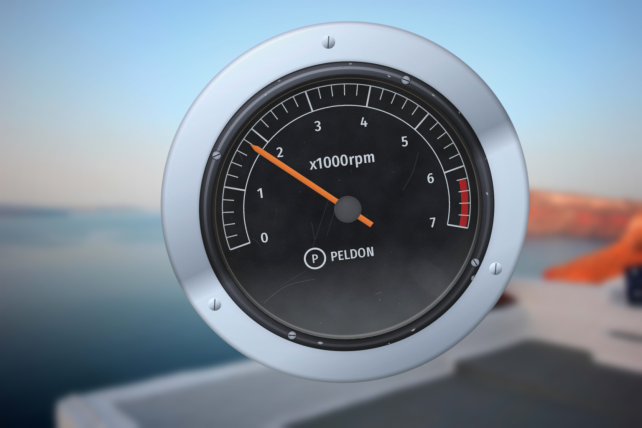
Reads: 1800rpm
